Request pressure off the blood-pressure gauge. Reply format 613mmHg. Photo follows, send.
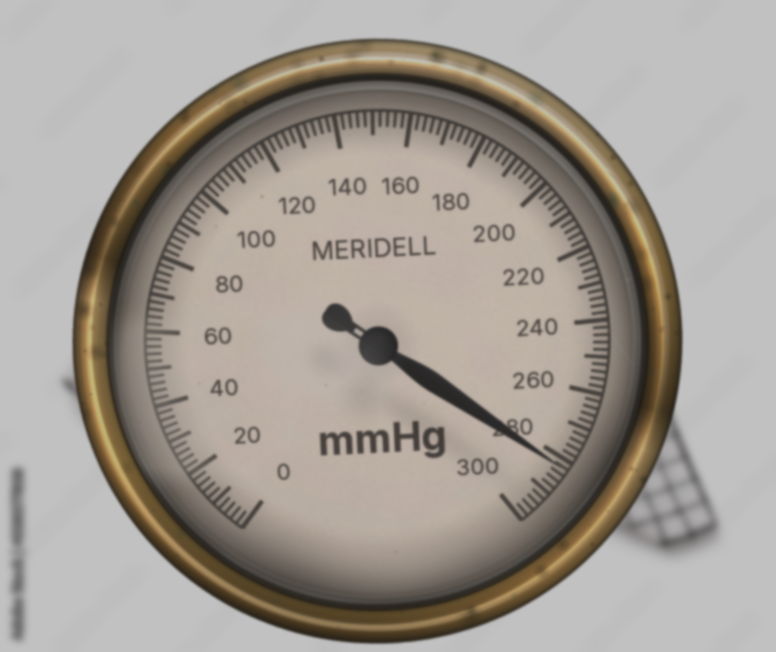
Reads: 282mmHg
